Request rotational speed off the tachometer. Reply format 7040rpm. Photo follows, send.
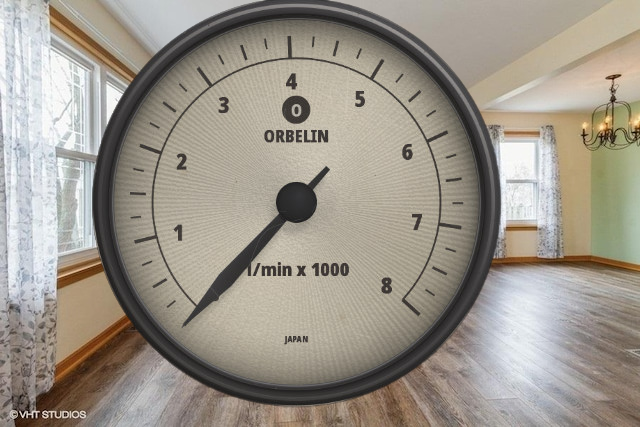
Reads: 0rpm
